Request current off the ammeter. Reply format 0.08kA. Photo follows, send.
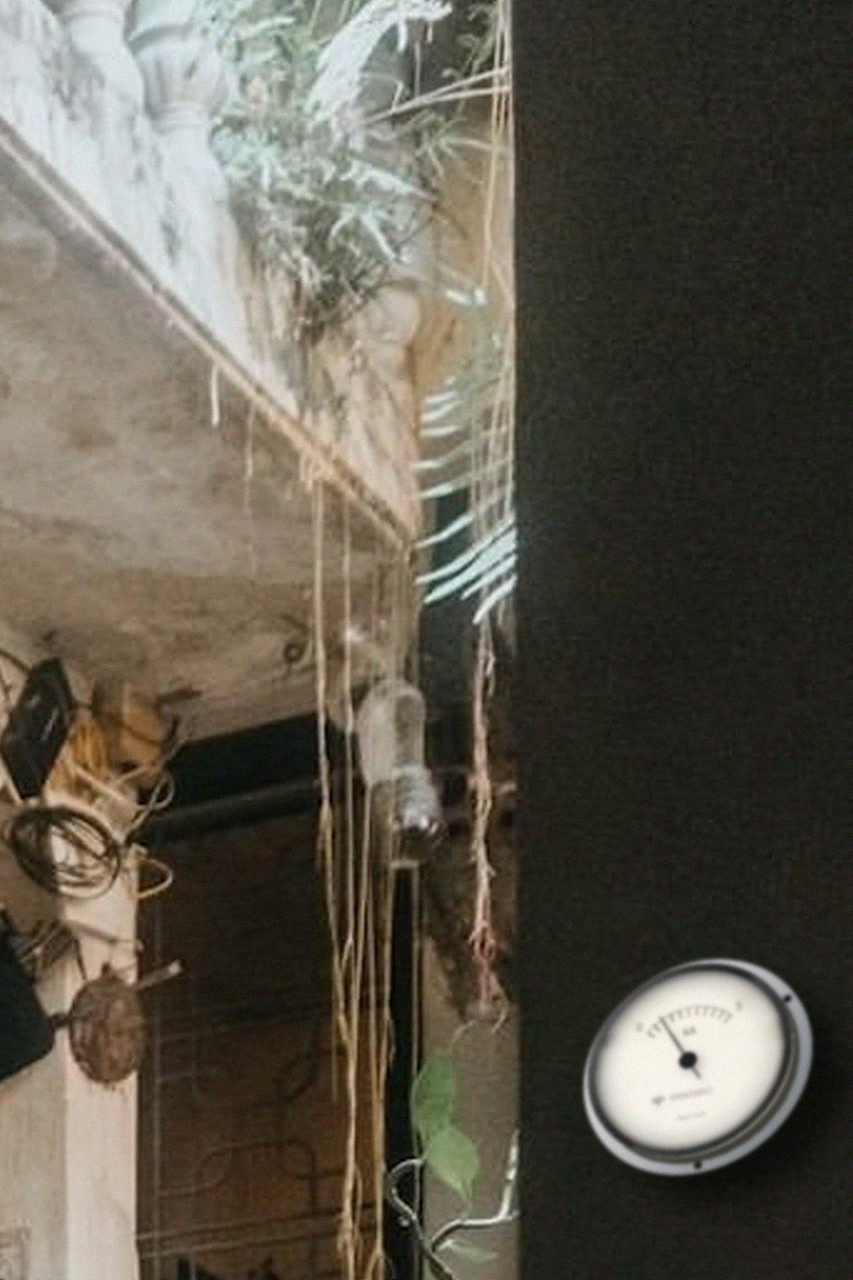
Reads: 1kA
